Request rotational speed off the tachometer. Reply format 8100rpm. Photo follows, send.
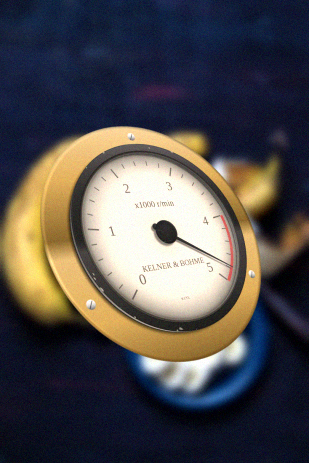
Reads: 4800rpm
